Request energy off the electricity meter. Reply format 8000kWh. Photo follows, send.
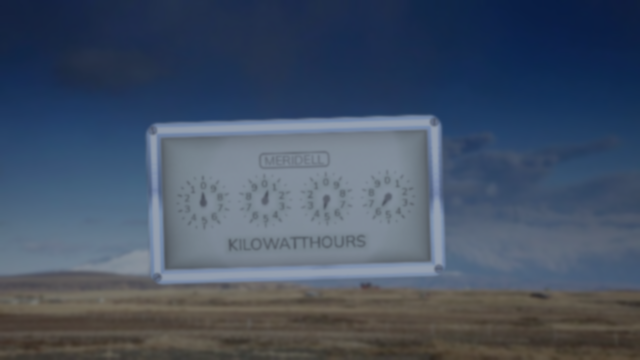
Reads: 46kWh
